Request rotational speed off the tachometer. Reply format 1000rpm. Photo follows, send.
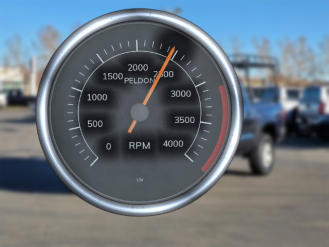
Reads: 2450rpm
